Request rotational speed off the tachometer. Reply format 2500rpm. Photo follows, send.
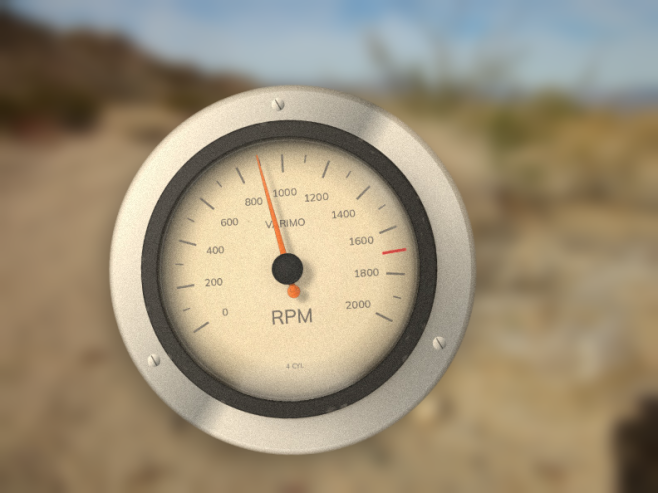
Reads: 900rpm
